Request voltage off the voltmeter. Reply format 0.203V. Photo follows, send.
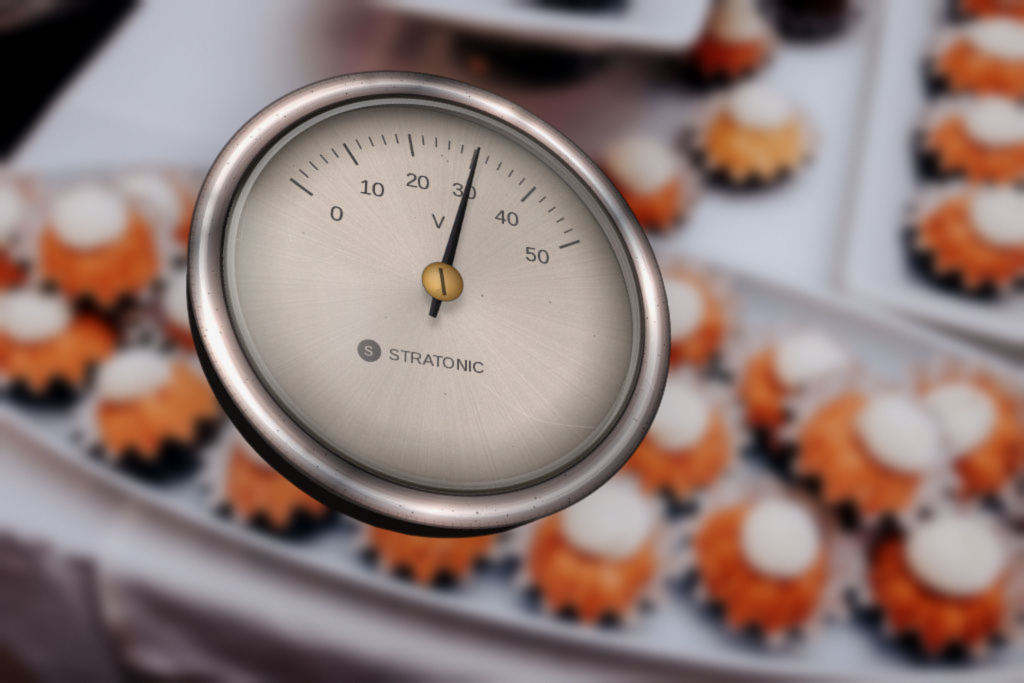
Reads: 30V
